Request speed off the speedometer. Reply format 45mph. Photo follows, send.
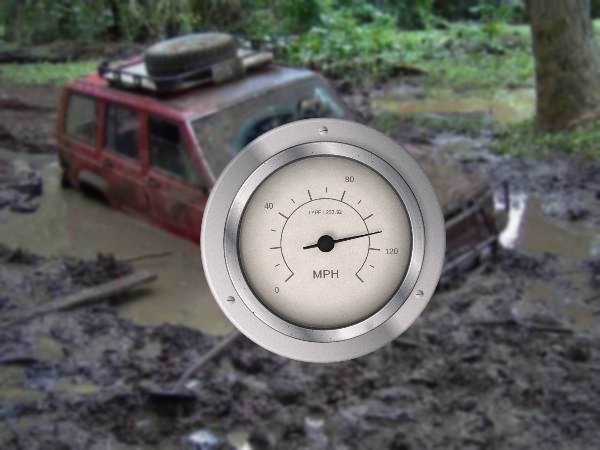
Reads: 110mph
